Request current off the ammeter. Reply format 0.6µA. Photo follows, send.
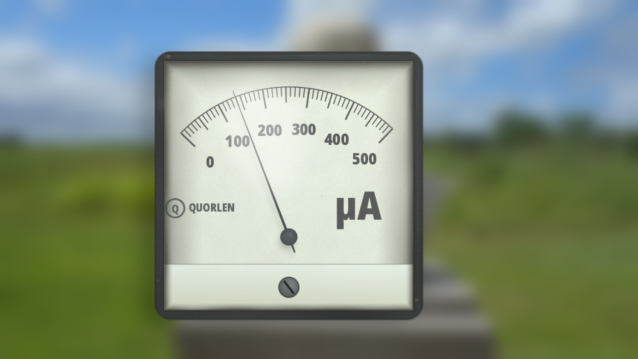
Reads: 140µA
